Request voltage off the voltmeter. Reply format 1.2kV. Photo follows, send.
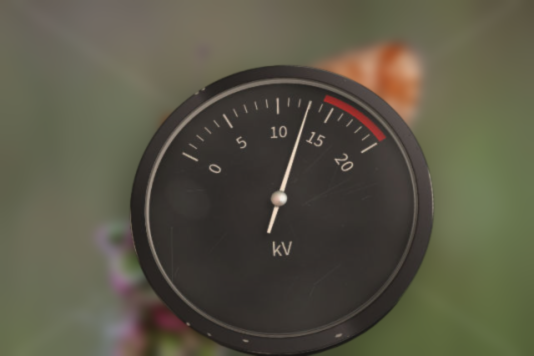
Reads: 13kV
